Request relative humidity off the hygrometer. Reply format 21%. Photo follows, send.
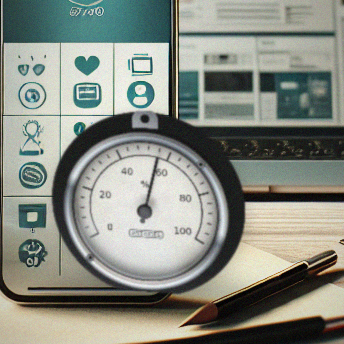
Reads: 56%
